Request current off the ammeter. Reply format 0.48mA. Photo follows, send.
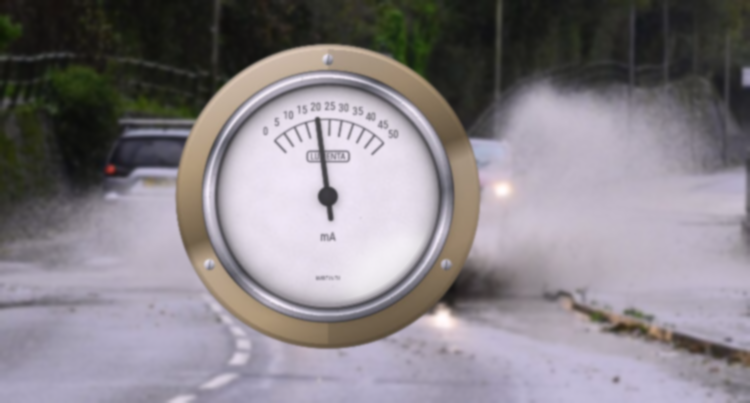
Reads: 20mA
